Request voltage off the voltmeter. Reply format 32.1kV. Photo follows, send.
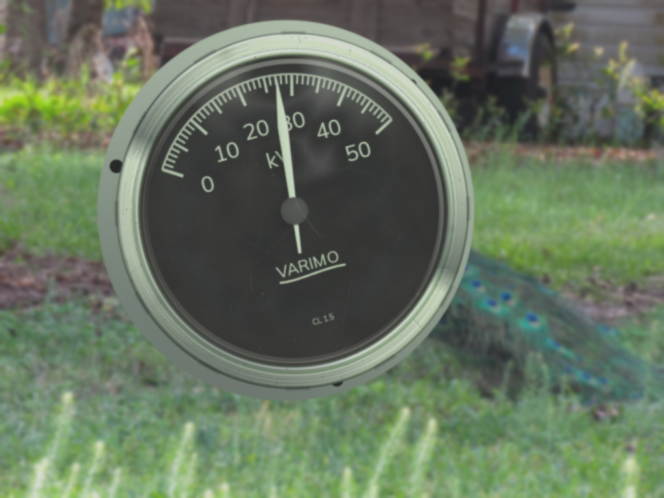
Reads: 27kV
